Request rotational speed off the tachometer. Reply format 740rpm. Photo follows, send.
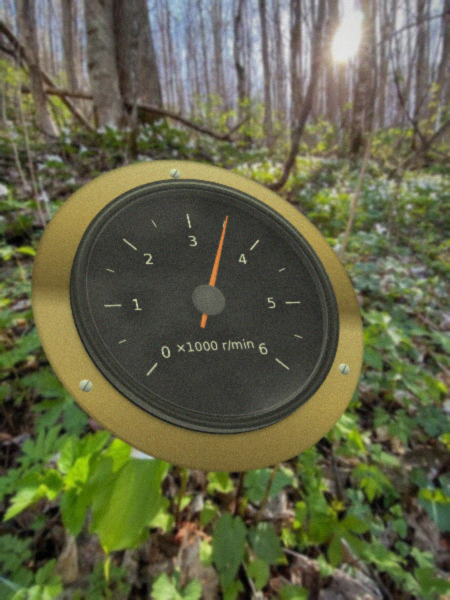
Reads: 3500rpm
